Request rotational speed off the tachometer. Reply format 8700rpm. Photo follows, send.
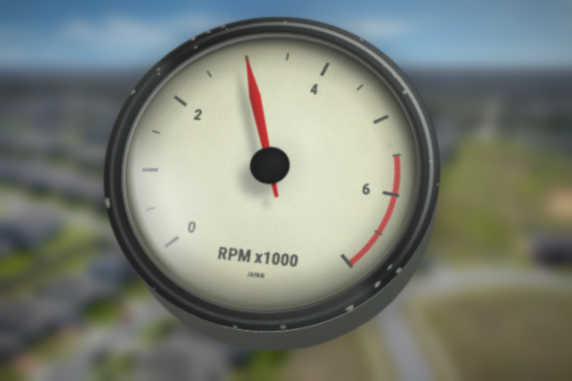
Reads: 3000rpm
